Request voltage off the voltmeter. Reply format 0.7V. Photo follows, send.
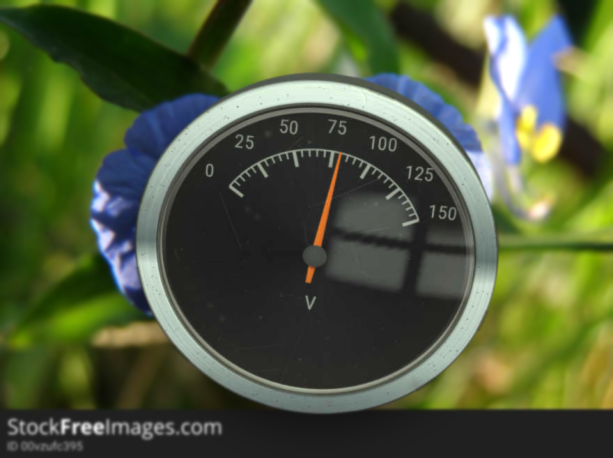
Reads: 80V
